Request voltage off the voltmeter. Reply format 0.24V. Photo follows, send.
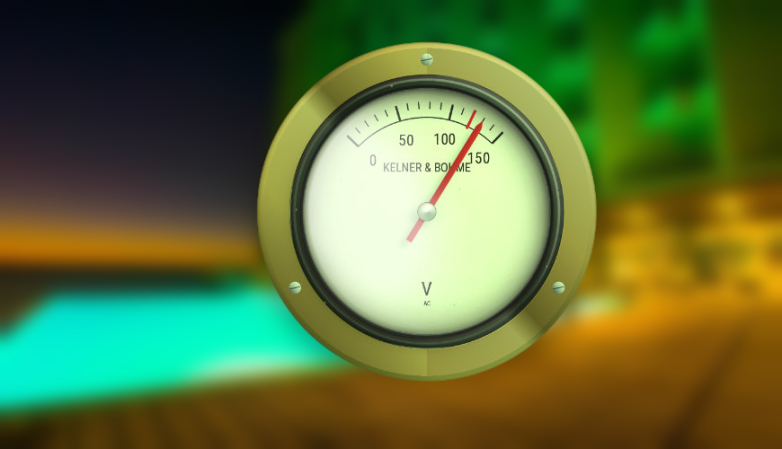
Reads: 130V
